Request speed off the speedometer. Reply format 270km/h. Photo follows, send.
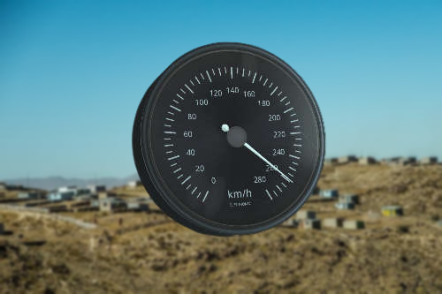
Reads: 260km/h
